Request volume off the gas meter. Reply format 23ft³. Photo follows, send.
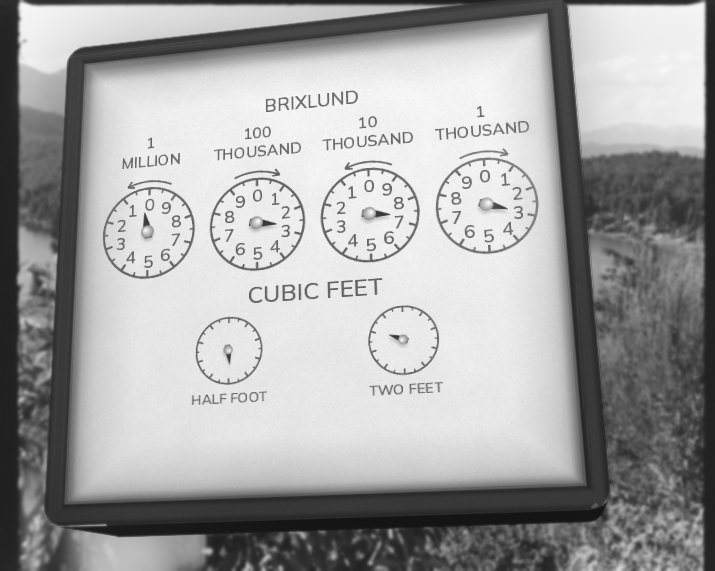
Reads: 27300ft³
